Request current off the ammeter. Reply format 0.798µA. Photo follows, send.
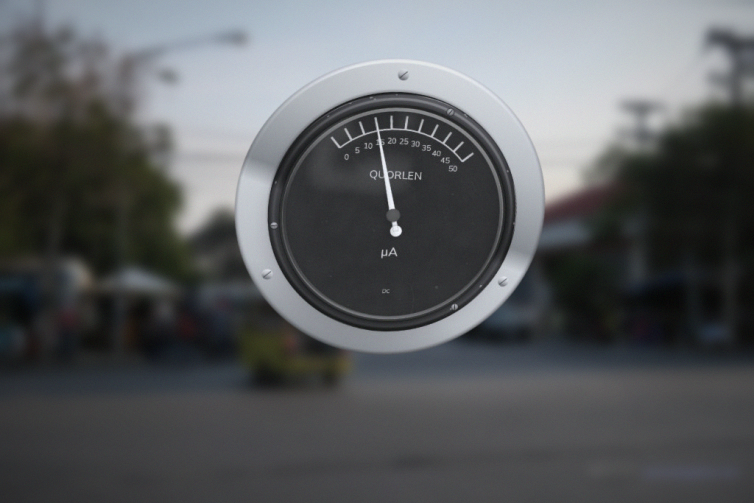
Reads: 15µA
